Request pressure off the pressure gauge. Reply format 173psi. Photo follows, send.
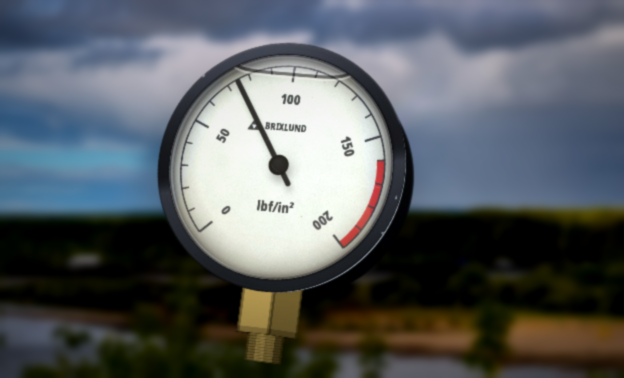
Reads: 75psi
